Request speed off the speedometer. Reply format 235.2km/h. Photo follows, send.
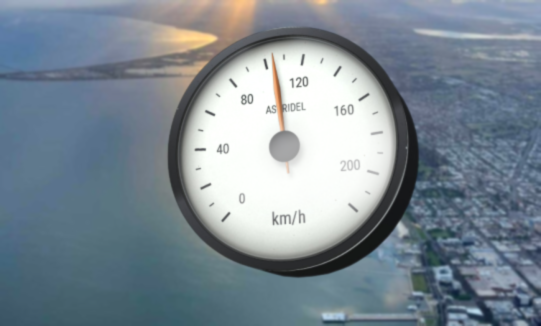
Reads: 105km/h
